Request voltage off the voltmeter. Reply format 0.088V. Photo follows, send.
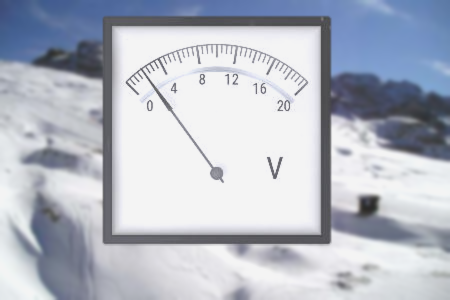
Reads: 2V
